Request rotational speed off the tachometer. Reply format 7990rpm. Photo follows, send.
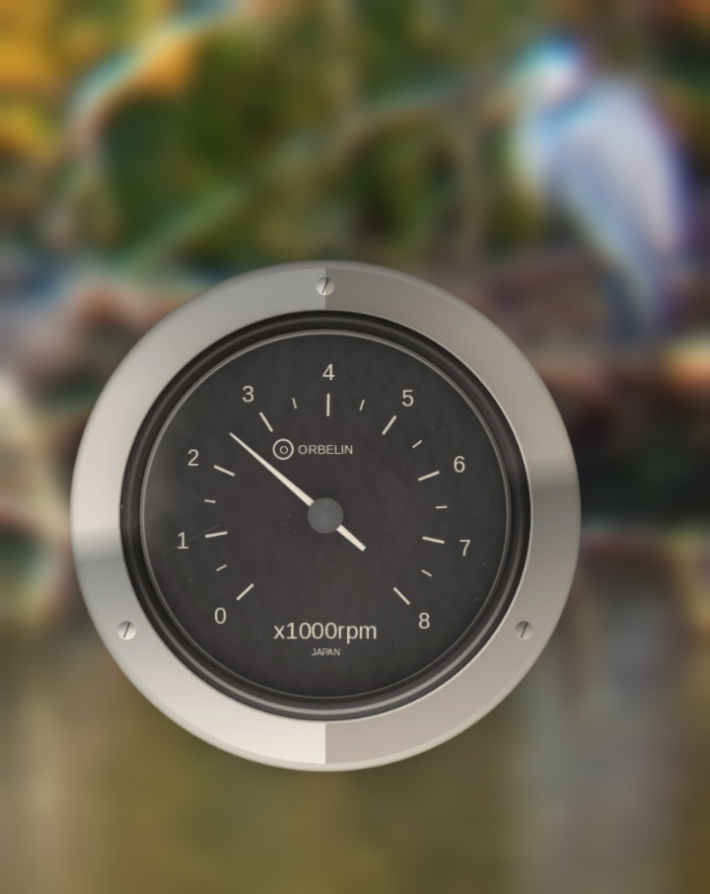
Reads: 2500rpm
